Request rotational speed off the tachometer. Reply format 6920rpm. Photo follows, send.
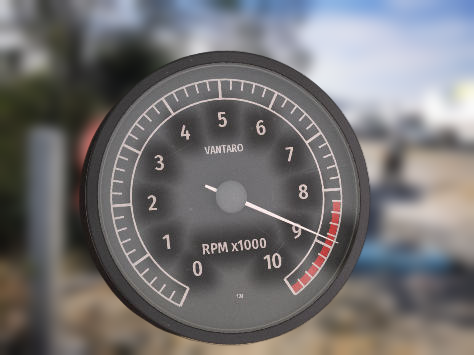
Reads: 8900rpm
